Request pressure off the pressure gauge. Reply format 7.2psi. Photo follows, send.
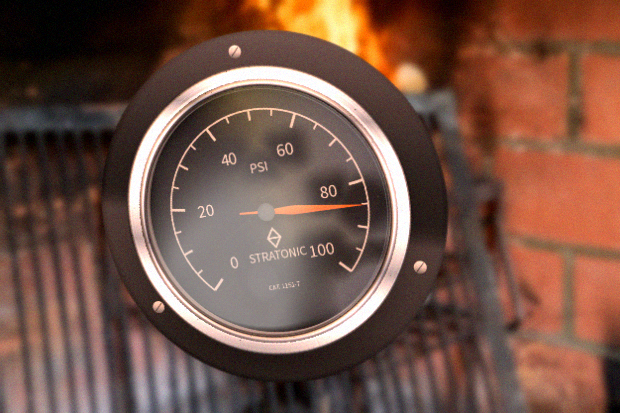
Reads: 85psi
